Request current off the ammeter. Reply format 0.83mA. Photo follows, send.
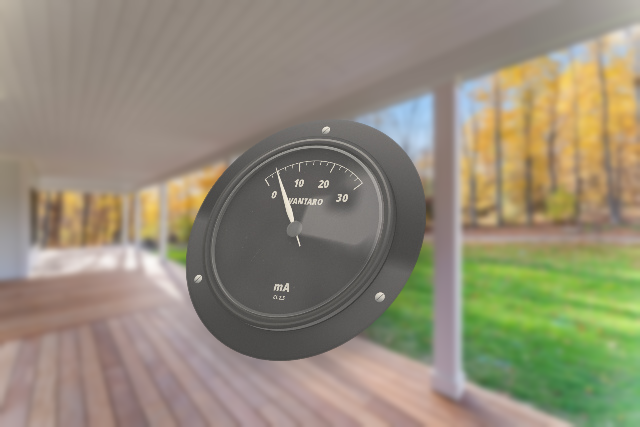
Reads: 4mA
